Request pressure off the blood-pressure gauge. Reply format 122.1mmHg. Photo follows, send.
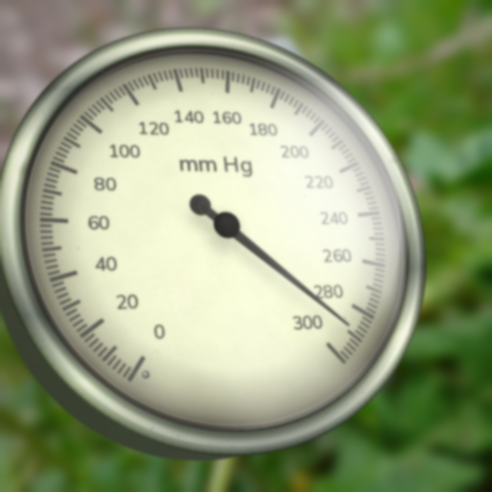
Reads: 290mmHg
